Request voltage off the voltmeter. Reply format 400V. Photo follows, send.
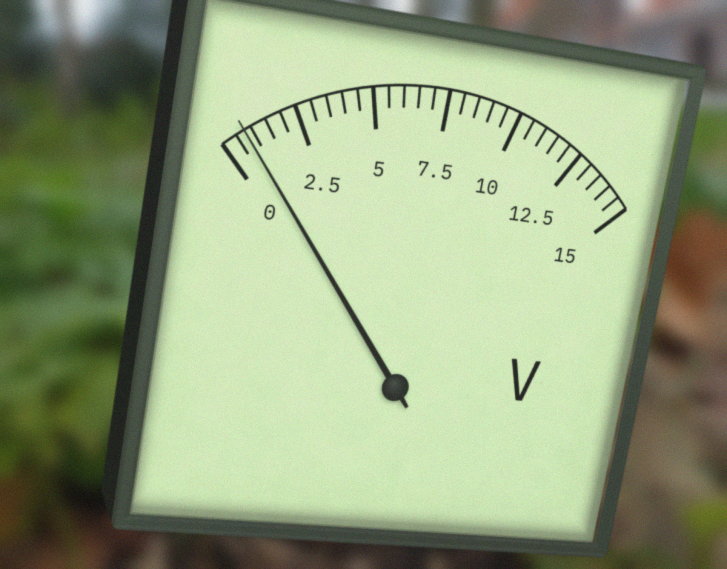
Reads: 0.75V
